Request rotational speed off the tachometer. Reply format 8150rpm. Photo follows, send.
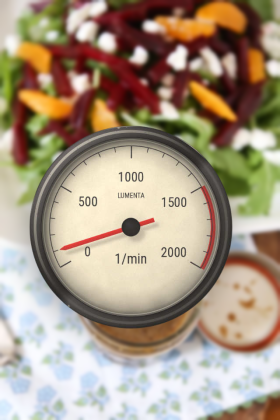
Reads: 100rpm
